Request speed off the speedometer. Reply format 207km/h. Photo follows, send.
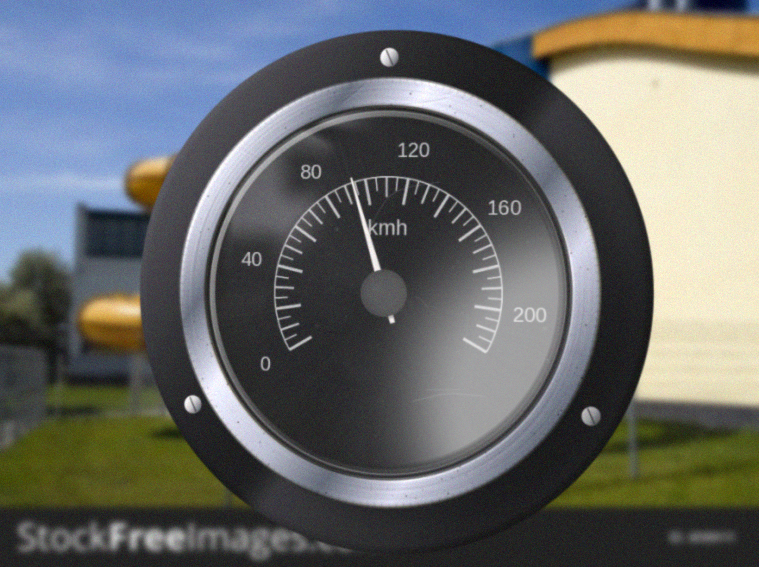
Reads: 95km/h
